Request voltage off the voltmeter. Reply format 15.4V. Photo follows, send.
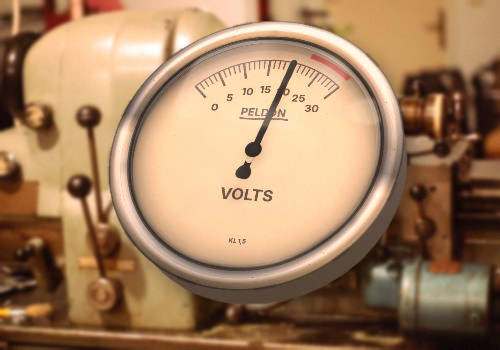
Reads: 20V
